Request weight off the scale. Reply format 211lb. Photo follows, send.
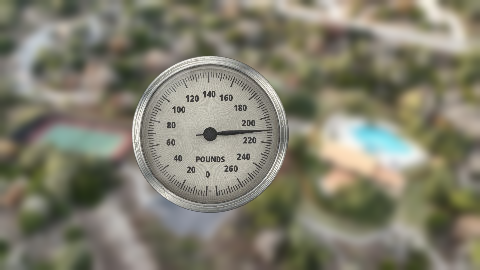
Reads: 210lb
